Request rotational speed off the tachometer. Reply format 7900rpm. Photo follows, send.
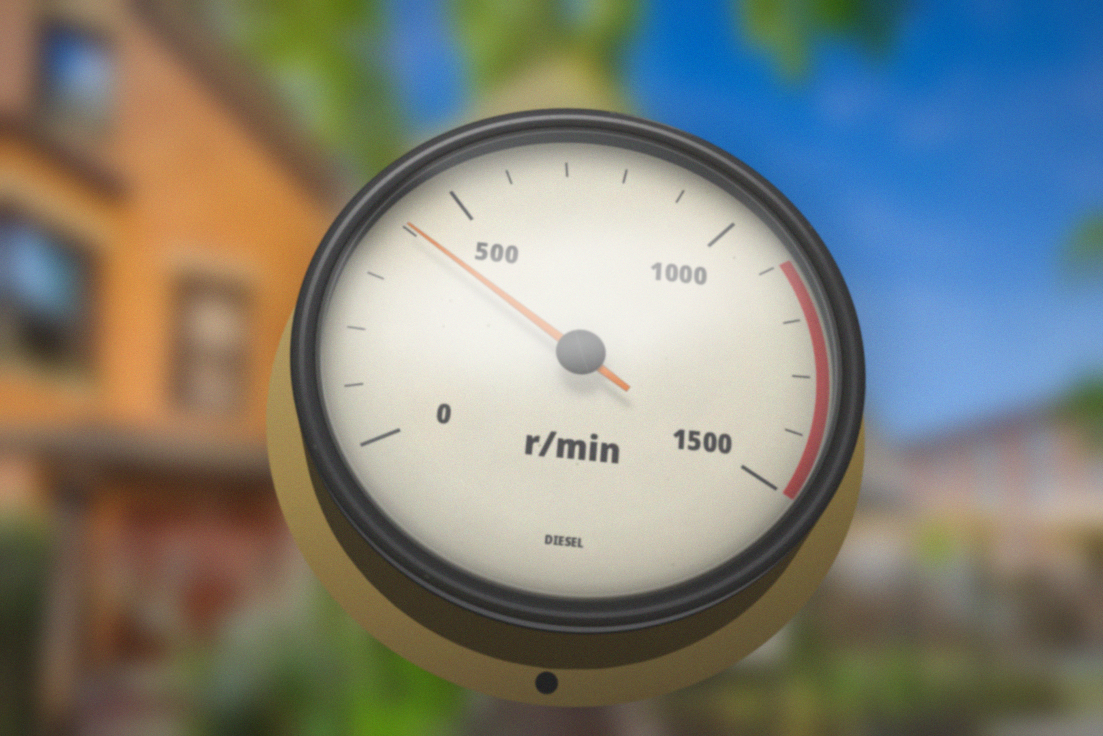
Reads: 400rpm
